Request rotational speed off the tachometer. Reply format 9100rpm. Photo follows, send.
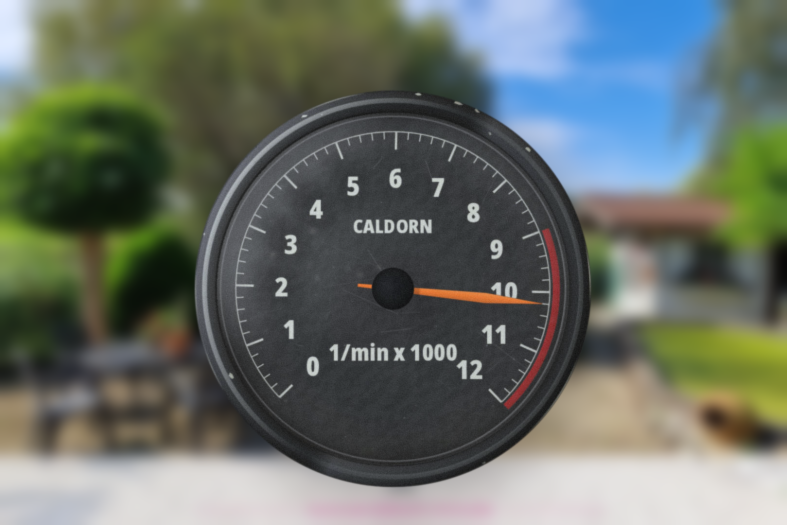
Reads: 10200rpm
